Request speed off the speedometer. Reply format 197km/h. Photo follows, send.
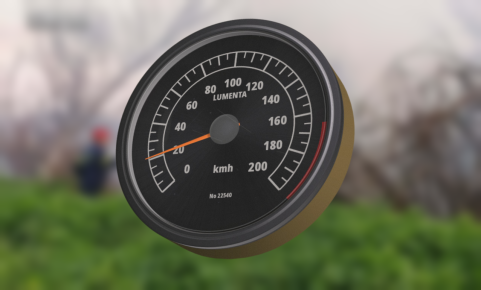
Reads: 20km/h
